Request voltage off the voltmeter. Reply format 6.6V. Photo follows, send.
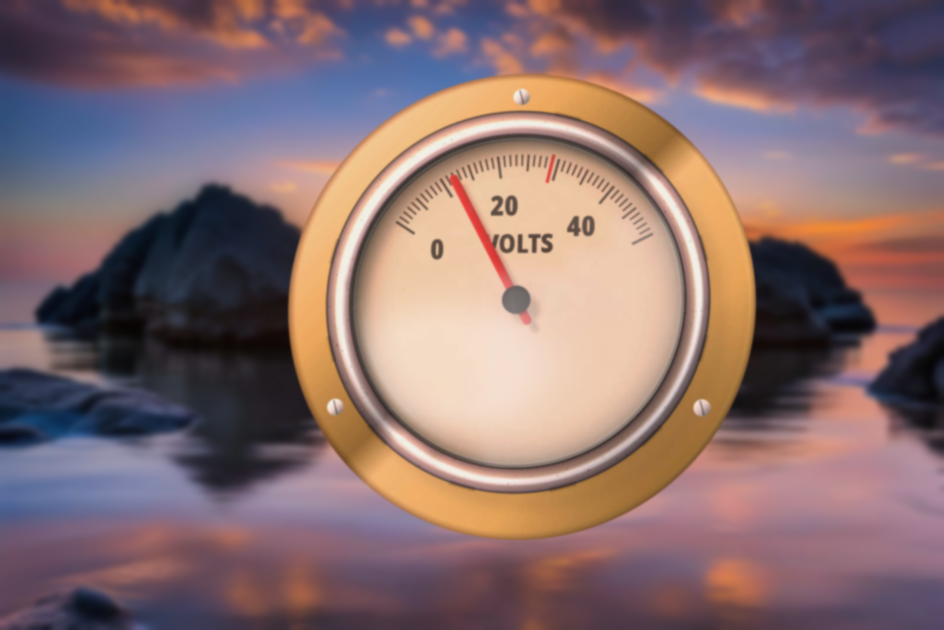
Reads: 12V
